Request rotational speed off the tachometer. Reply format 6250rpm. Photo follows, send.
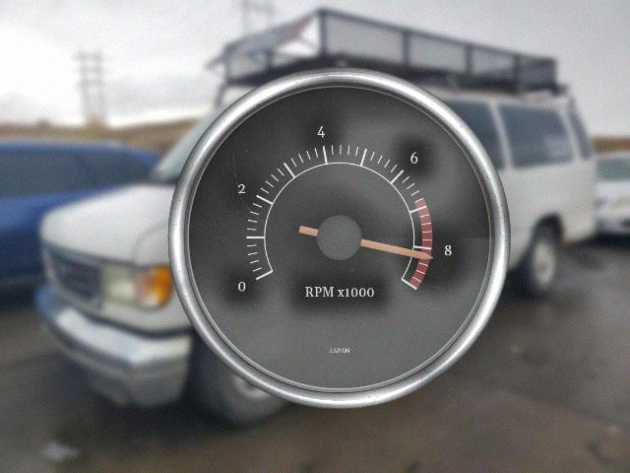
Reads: 8200rpm
